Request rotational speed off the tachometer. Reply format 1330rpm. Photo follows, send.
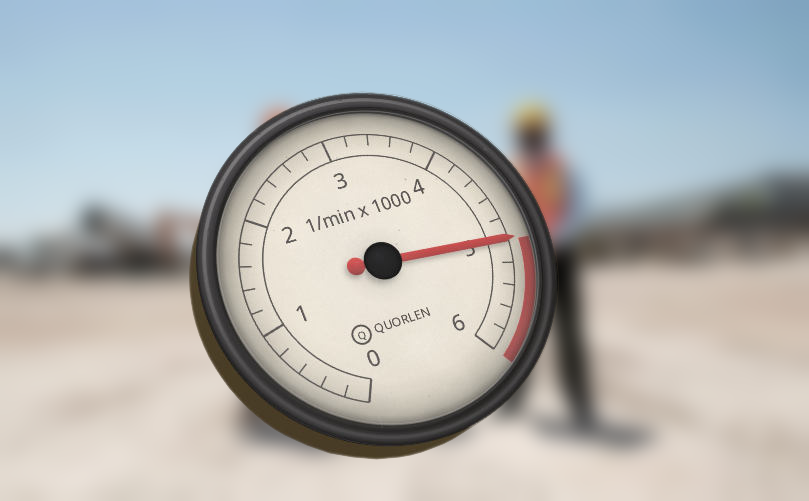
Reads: 5000rpm
